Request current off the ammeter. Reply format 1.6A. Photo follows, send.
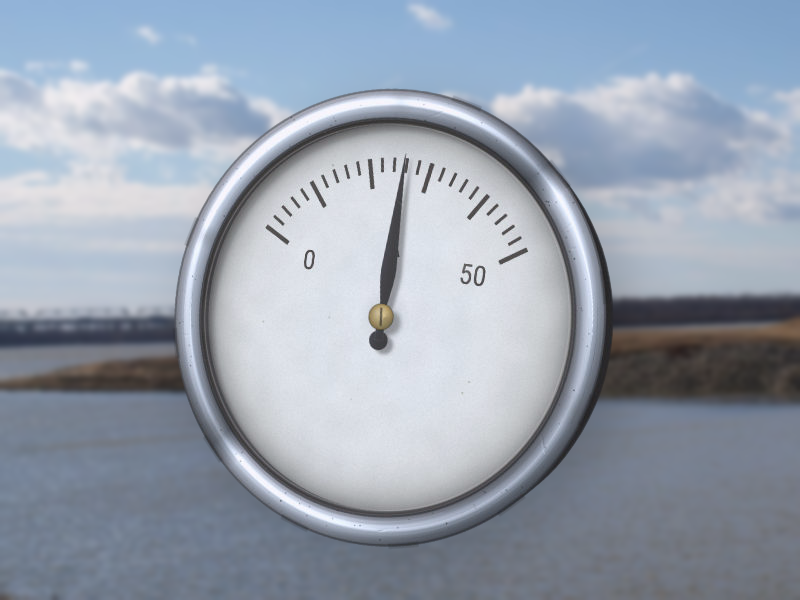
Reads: 26A
